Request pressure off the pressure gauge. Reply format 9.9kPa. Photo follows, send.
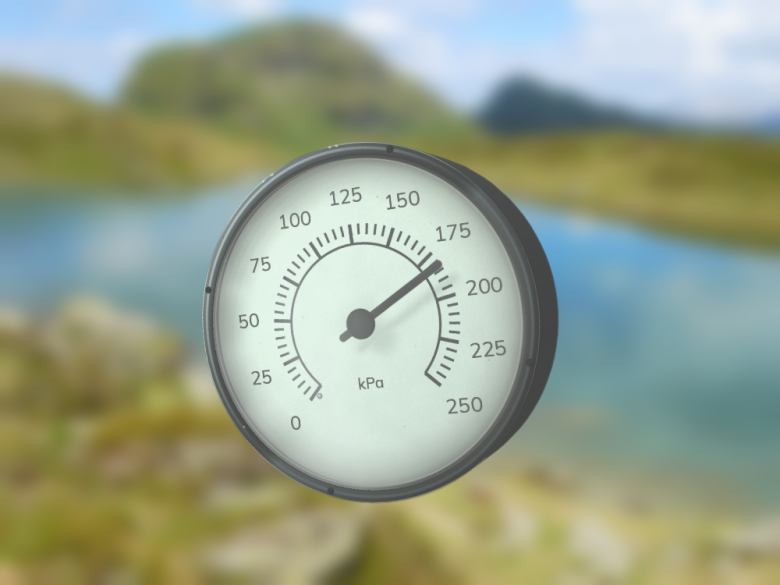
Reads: 182.5kPa
